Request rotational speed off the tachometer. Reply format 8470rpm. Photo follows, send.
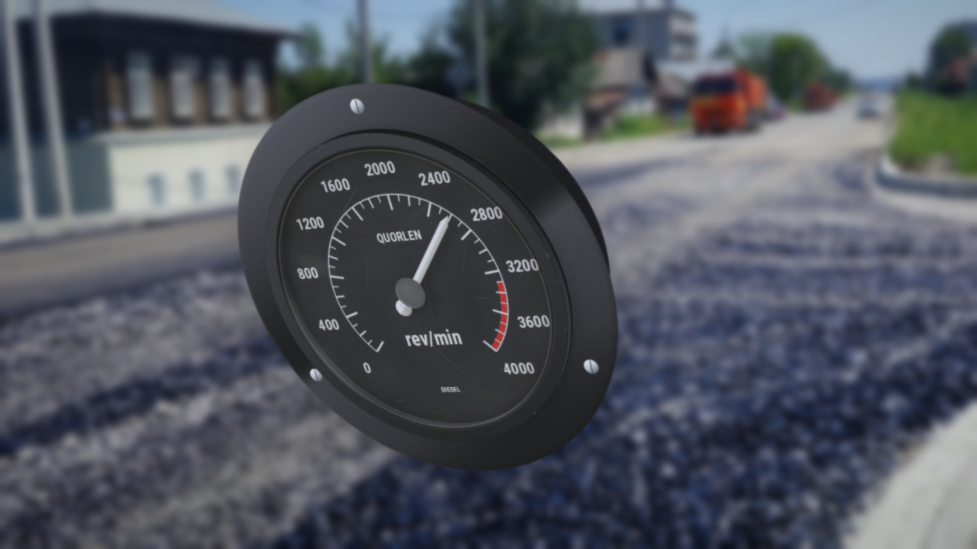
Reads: 2600rpm
